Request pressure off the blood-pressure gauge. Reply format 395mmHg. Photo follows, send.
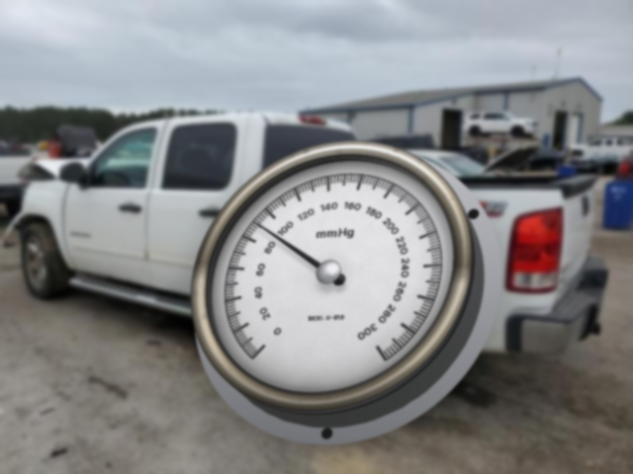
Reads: 90mmHg
